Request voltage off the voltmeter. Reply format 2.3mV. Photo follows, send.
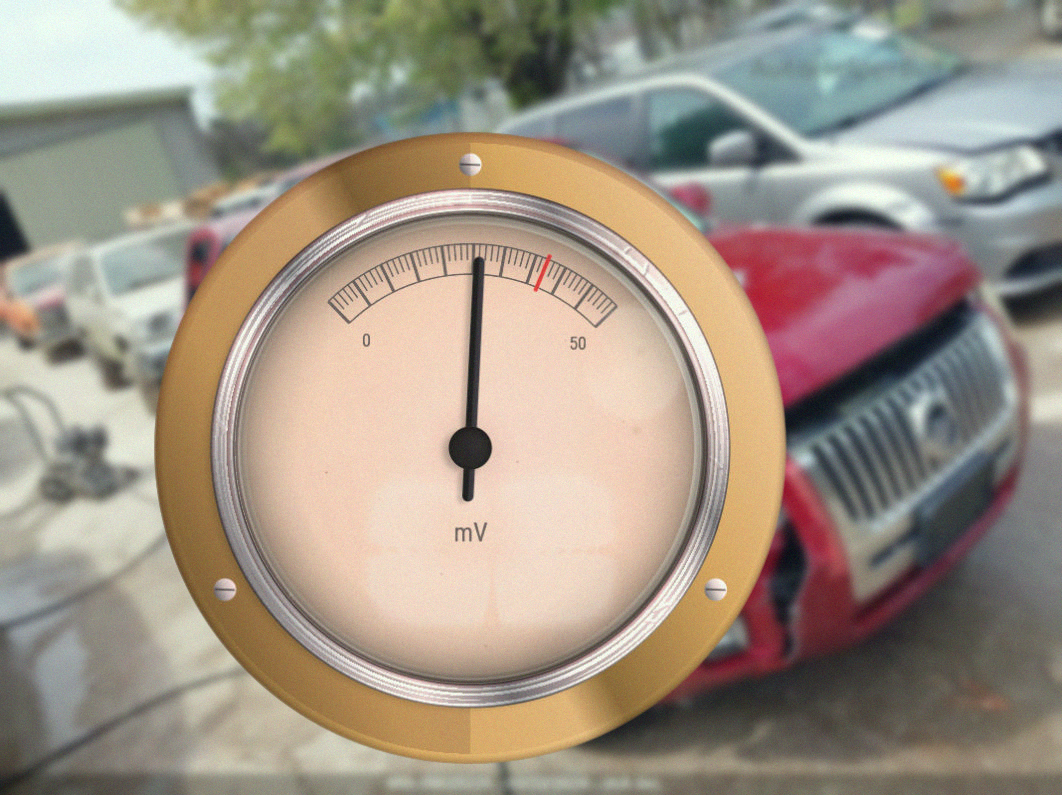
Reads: 26mV
